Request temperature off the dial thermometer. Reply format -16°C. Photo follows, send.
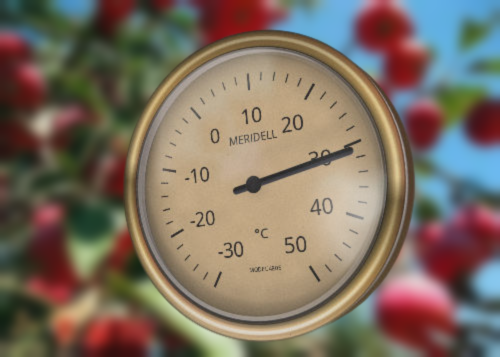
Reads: 31°C
